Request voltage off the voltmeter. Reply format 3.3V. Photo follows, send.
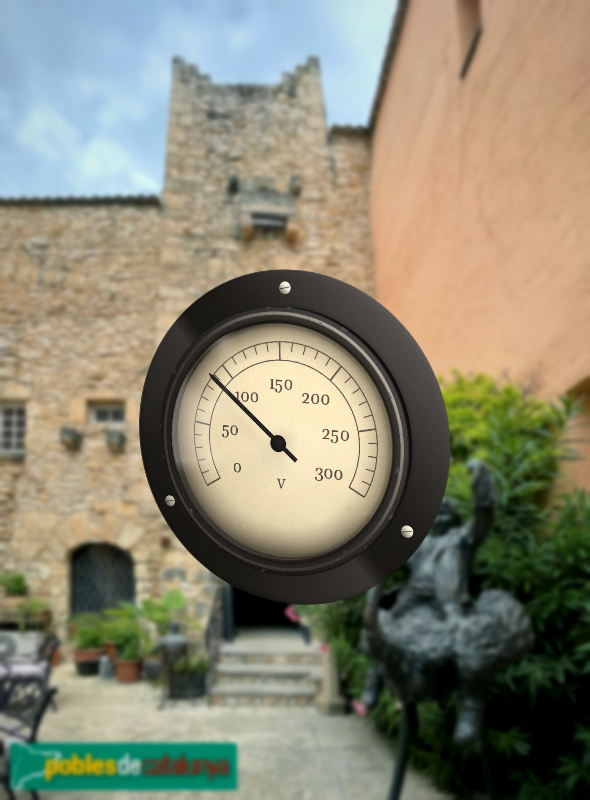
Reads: 90V
